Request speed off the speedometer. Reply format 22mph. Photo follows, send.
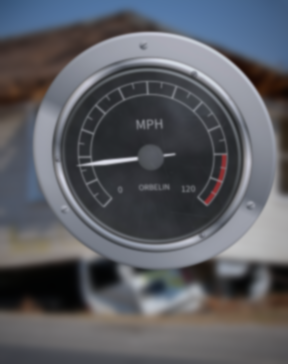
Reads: 17.5mph
